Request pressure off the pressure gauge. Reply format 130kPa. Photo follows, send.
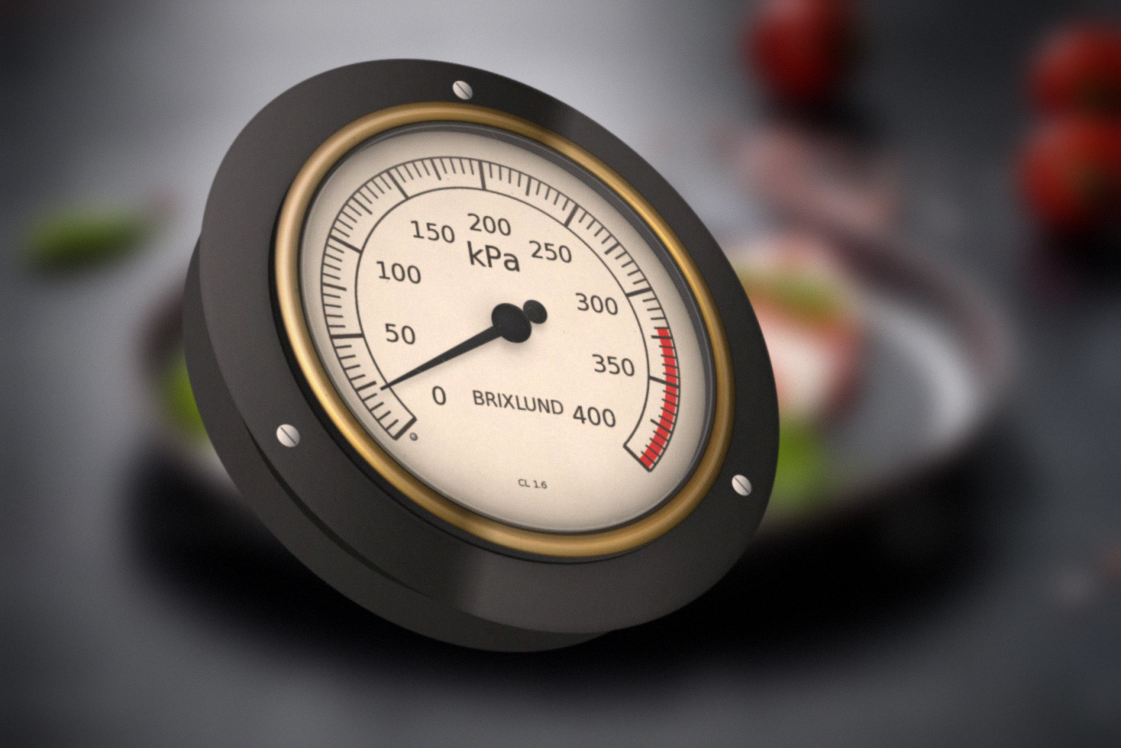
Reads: 20kPa
